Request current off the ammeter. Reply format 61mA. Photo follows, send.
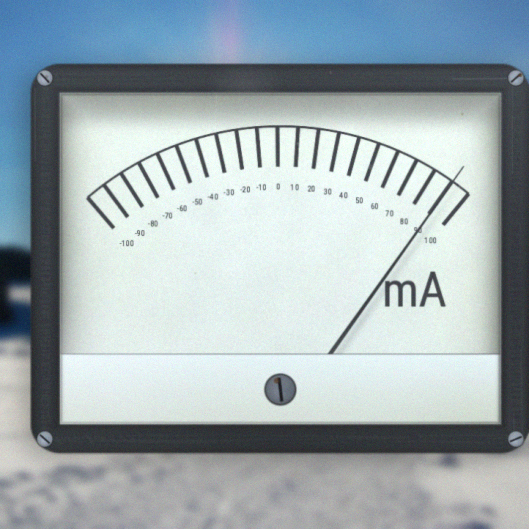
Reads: 90mA
